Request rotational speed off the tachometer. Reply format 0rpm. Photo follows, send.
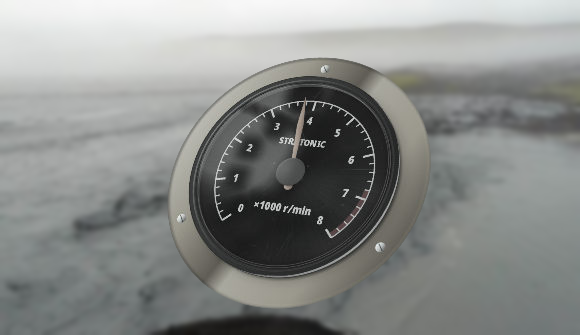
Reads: 3800rpm
